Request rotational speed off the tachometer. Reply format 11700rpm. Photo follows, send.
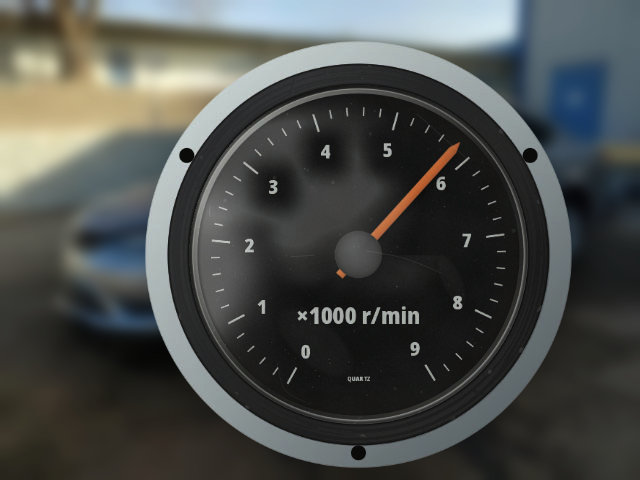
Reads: 5800rpm
